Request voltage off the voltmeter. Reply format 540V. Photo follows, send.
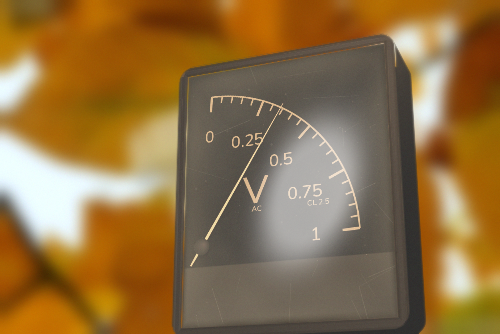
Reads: 0.35V
